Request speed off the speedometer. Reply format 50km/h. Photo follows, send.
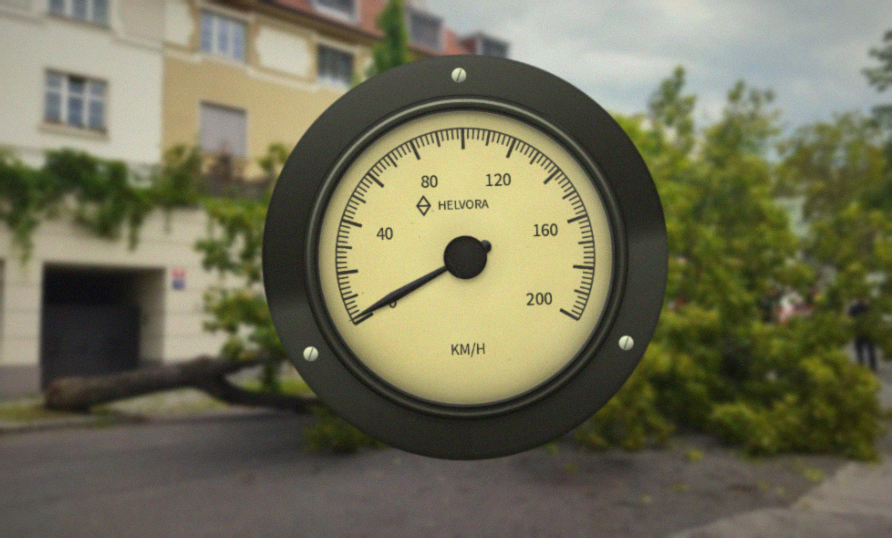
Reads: 2km/h
